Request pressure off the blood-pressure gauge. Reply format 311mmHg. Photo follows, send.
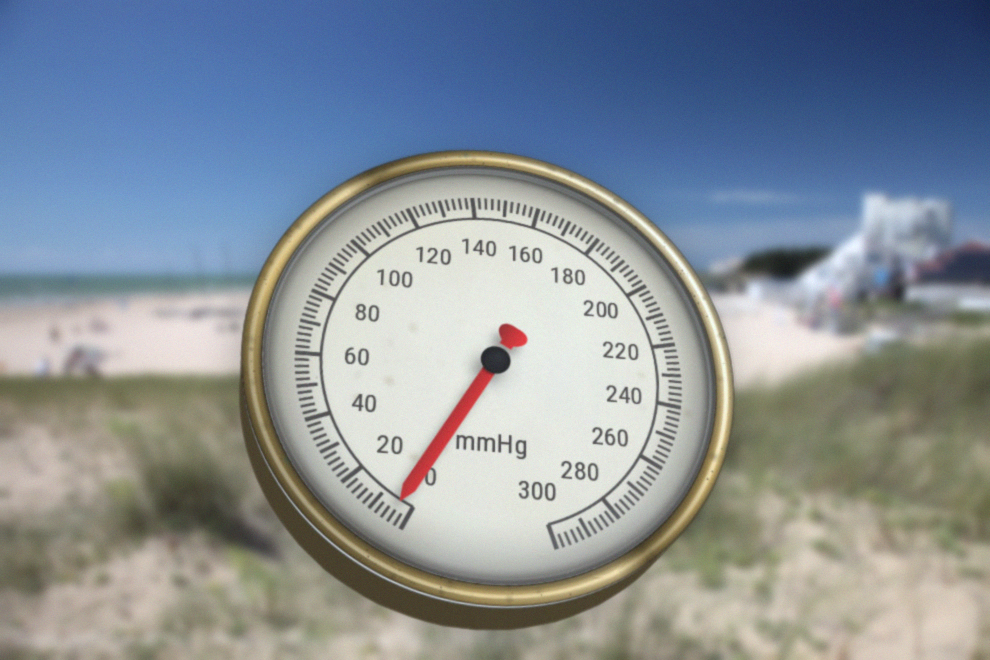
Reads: 4mmHg
